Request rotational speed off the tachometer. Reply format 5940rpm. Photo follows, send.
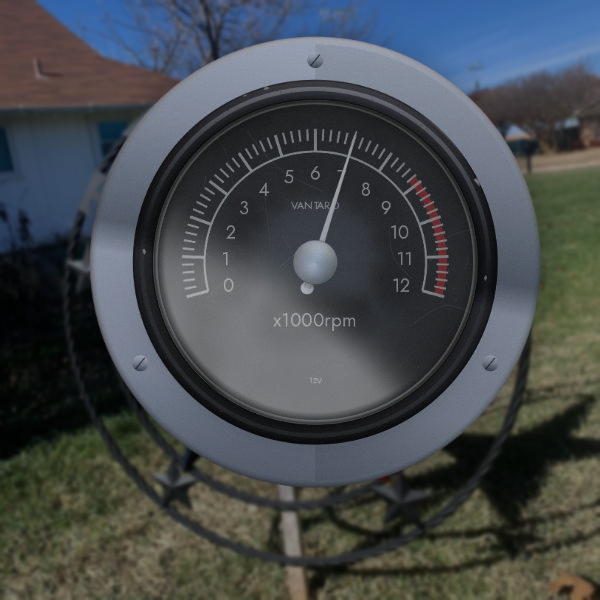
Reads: 7000rpm
